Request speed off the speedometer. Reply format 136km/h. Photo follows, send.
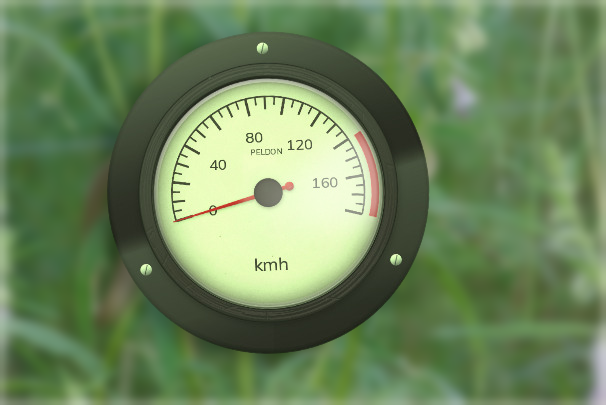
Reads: 0km/h
